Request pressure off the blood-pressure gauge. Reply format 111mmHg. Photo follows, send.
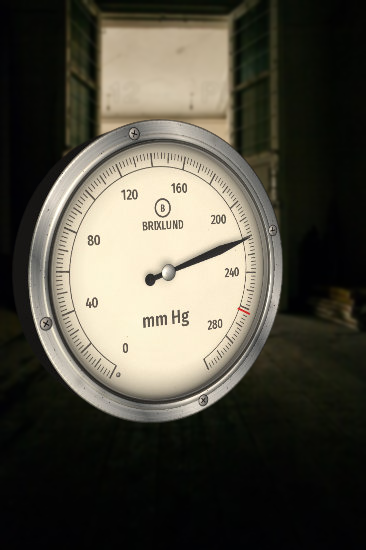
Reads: 220mmHg
